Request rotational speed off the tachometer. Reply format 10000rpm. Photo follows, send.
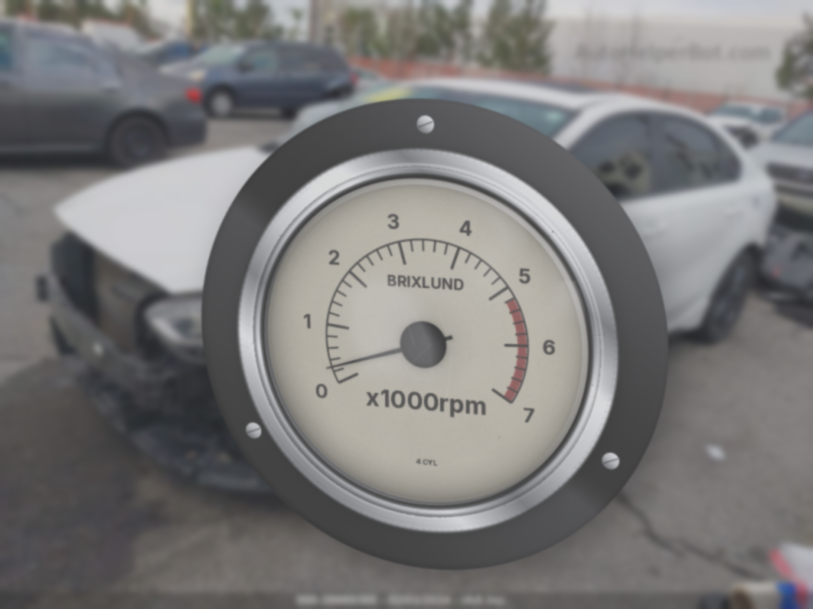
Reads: 300rpm
